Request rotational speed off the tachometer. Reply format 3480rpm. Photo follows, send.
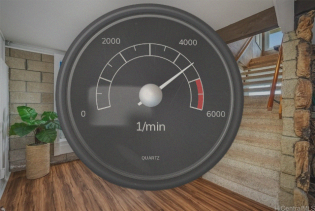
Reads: 4500rpm
